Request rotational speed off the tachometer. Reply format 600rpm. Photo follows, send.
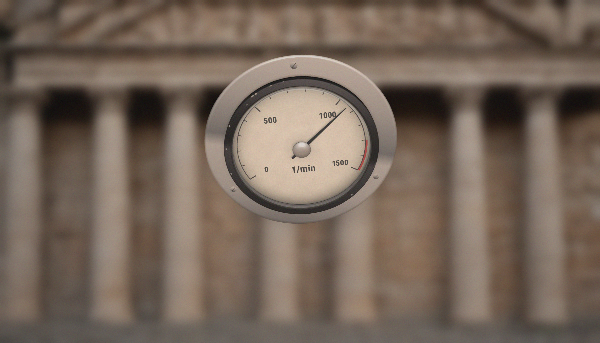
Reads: 1050rpm
